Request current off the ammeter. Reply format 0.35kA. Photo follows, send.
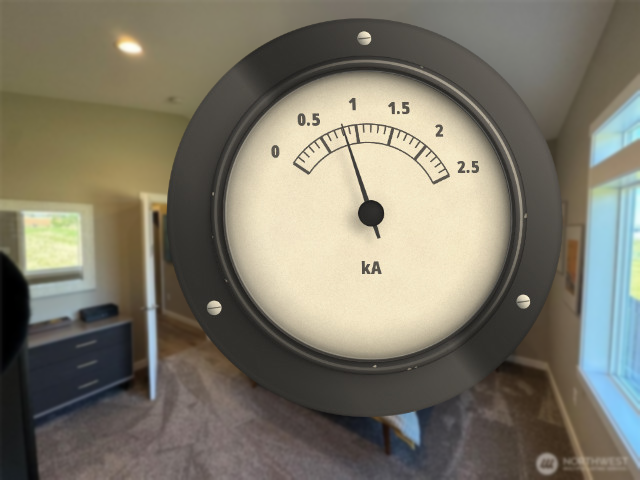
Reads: 0.8kA
